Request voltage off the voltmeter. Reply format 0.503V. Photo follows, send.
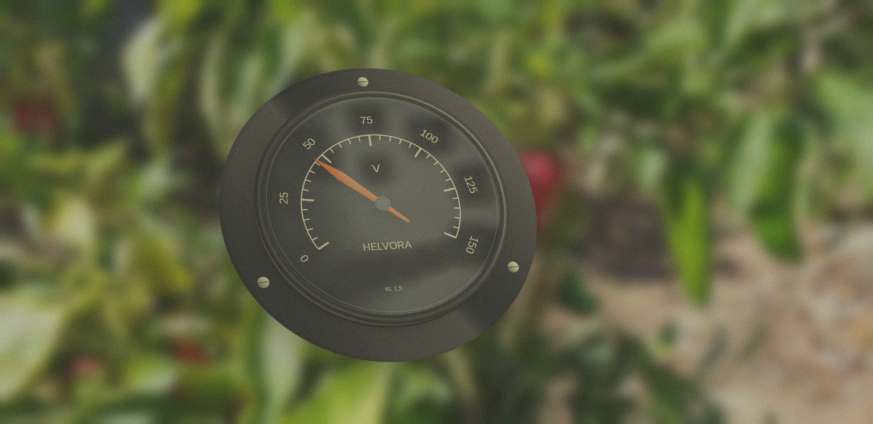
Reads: 45V
